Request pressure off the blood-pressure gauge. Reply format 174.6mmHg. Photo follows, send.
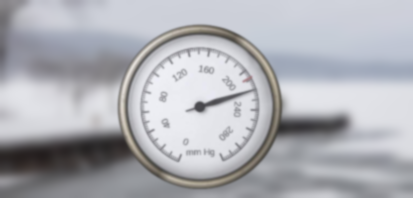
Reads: 220mmHg
